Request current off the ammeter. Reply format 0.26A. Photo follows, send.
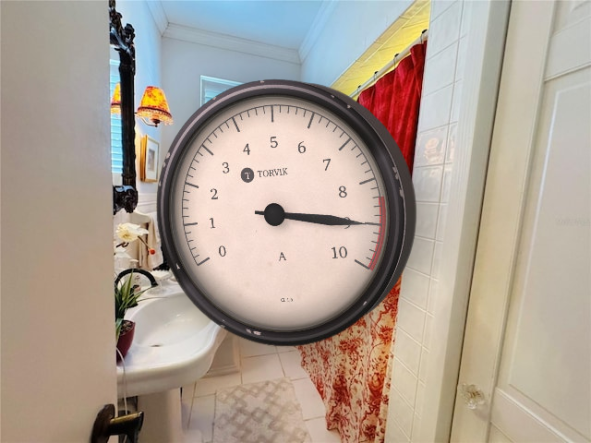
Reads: 9A
